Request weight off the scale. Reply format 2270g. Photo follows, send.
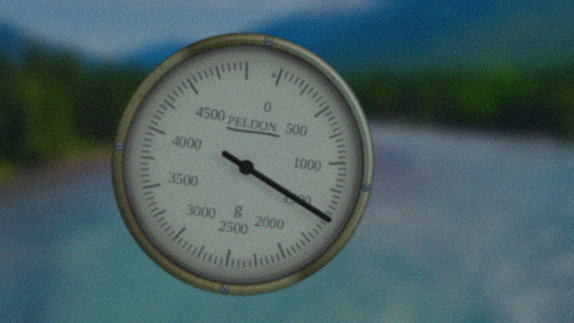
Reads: 1500g
